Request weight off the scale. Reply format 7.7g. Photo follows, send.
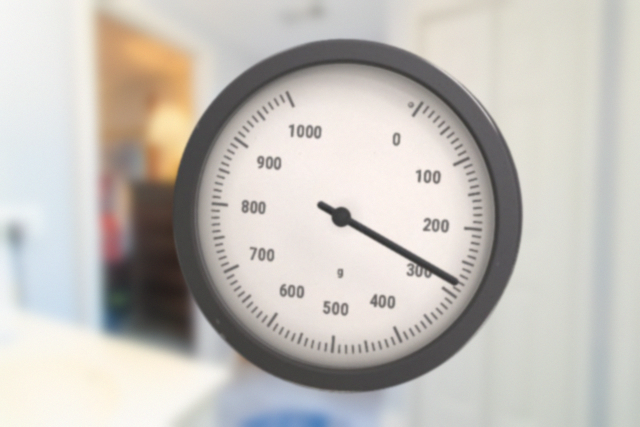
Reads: 280g
